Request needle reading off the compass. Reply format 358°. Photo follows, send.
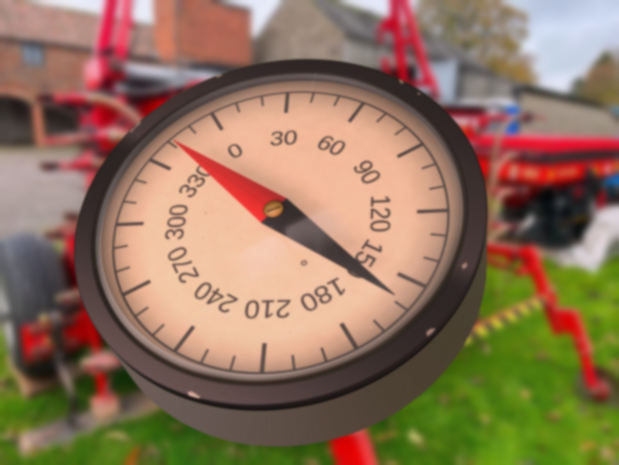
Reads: 340°
